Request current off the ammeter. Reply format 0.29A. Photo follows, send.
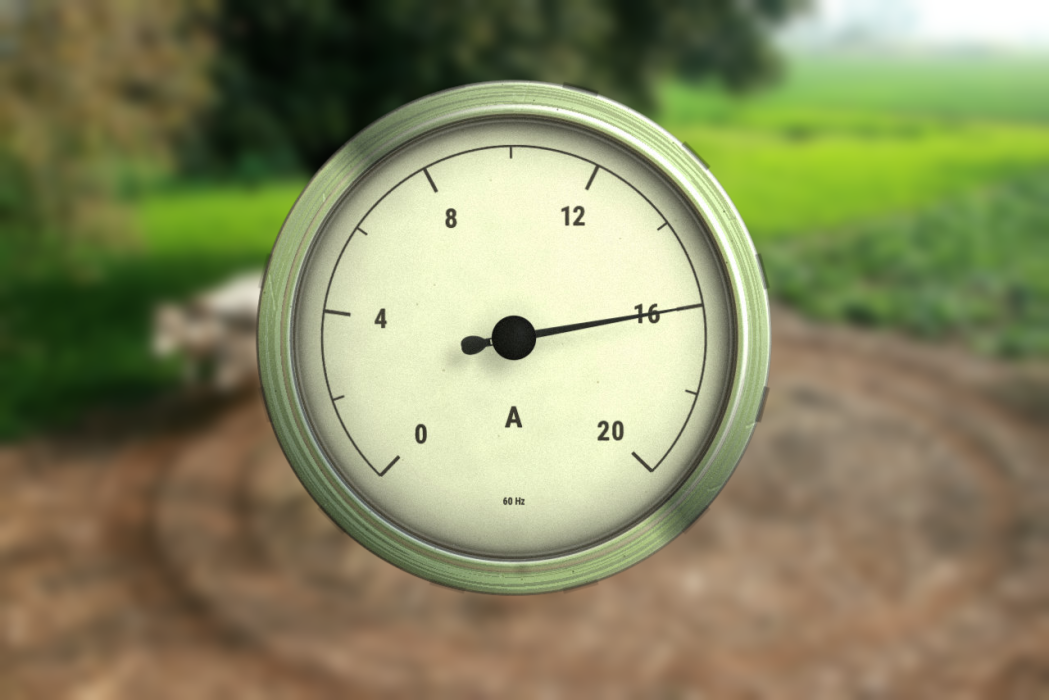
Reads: 16A
